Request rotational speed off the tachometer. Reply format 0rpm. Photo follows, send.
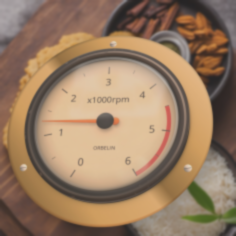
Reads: 1250rpm
